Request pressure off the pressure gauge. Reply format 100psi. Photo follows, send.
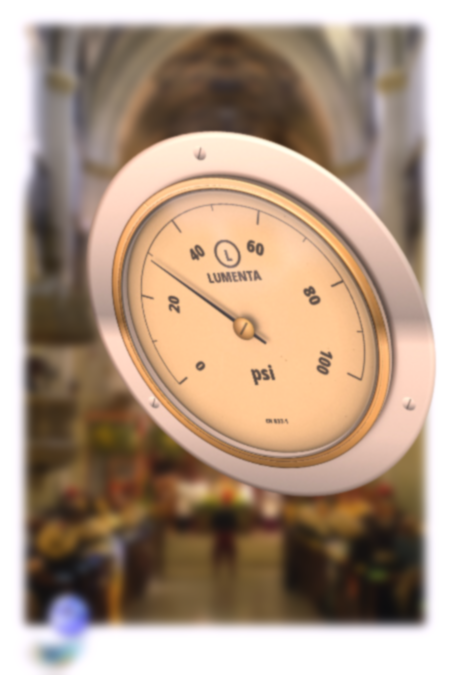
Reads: 30psi
